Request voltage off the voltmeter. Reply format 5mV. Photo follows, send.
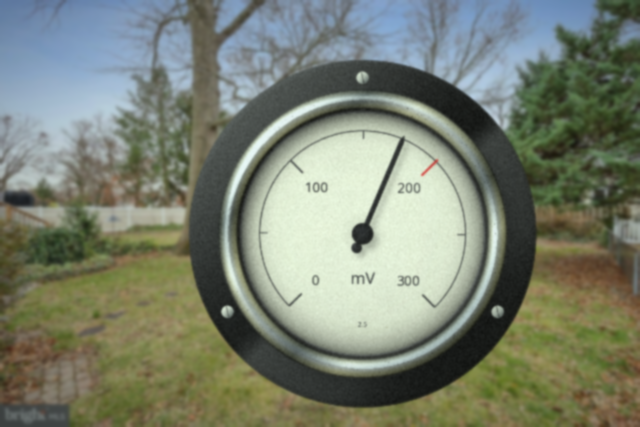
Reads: 175mV
